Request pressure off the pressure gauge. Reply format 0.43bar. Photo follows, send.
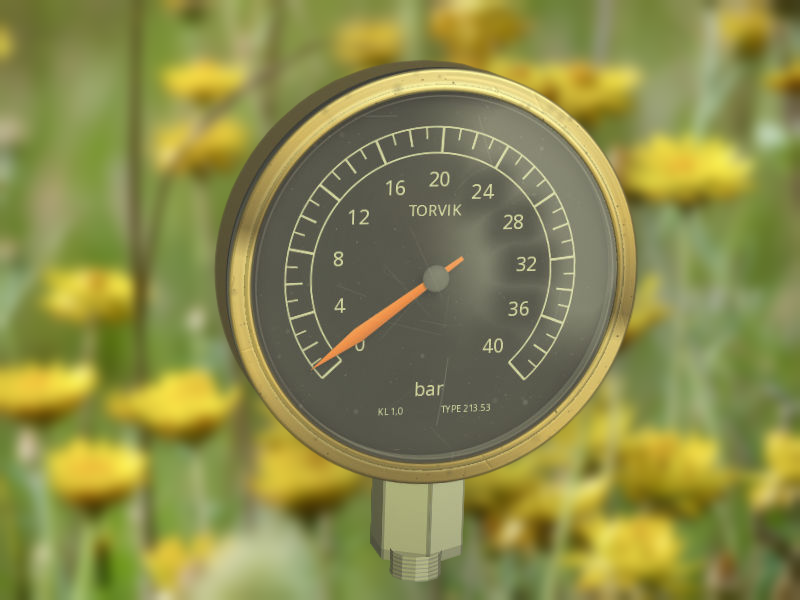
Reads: 1bar
